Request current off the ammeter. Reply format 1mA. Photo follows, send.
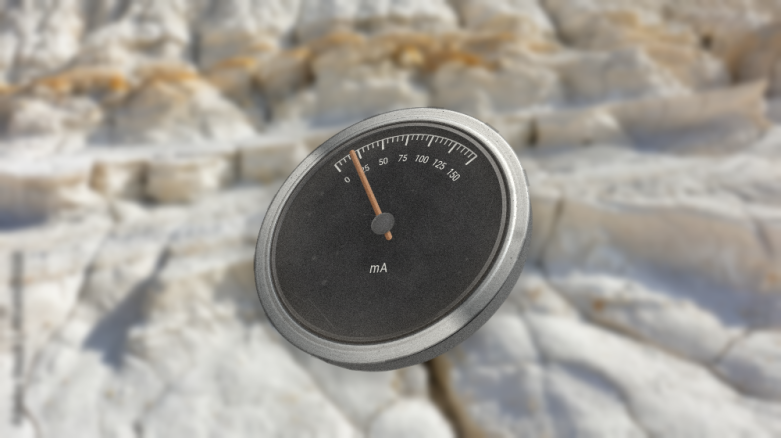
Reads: 20mA
